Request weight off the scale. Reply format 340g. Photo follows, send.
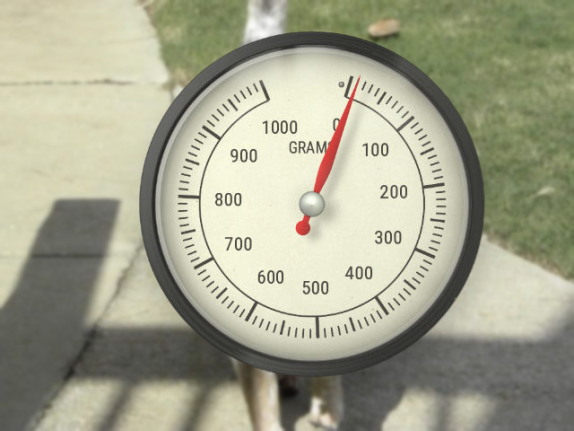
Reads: 10g
